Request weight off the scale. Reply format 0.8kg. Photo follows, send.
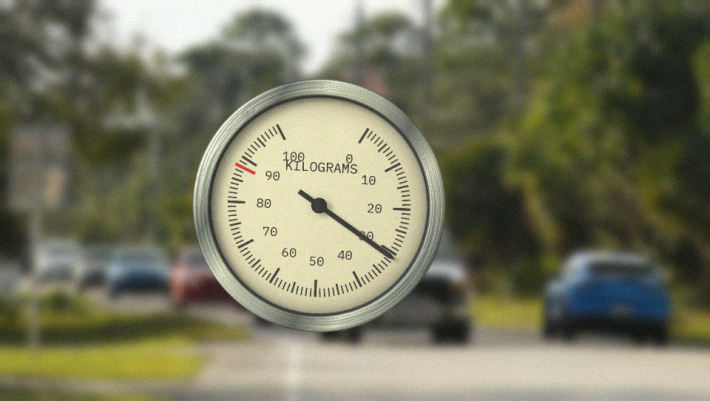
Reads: 31kg
